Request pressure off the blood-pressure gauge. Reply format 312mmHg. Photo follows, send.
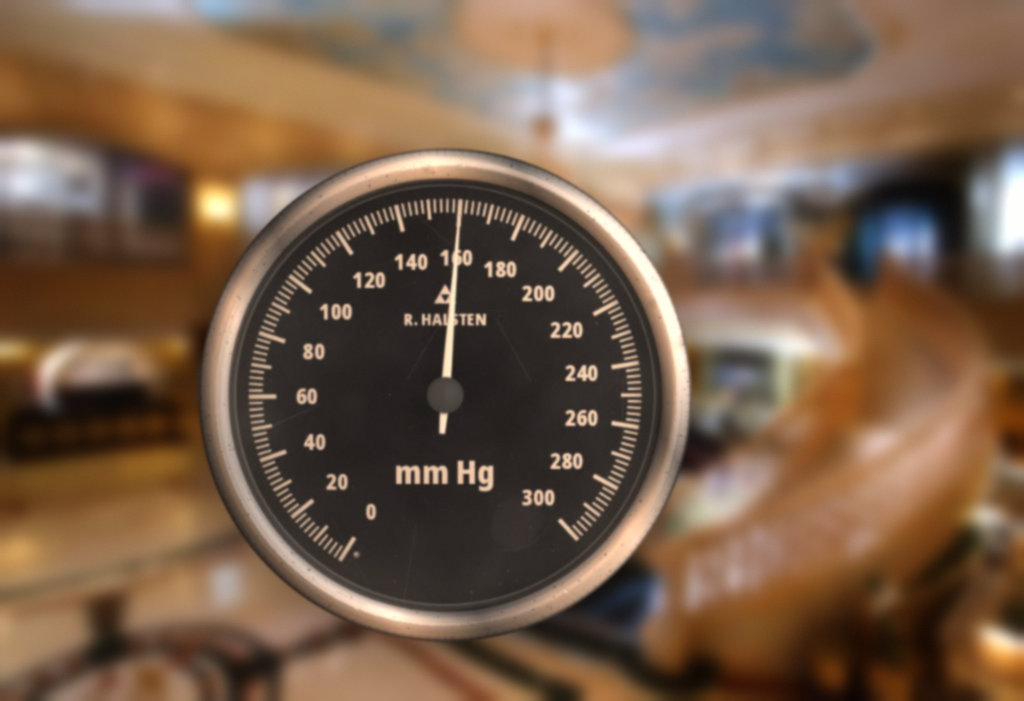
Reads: 160mmHg
